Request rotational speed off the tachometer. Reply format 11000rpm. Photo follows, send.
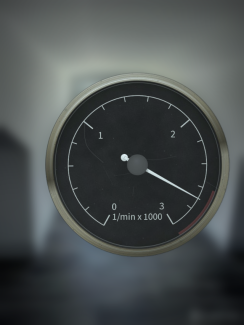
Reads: 2700rpm
